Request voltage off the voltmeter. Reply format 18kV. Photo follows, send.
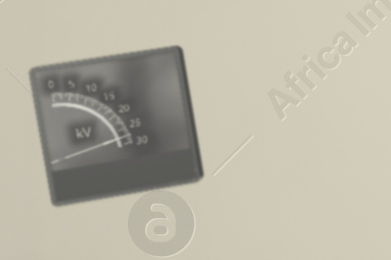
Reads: 27.5kV
